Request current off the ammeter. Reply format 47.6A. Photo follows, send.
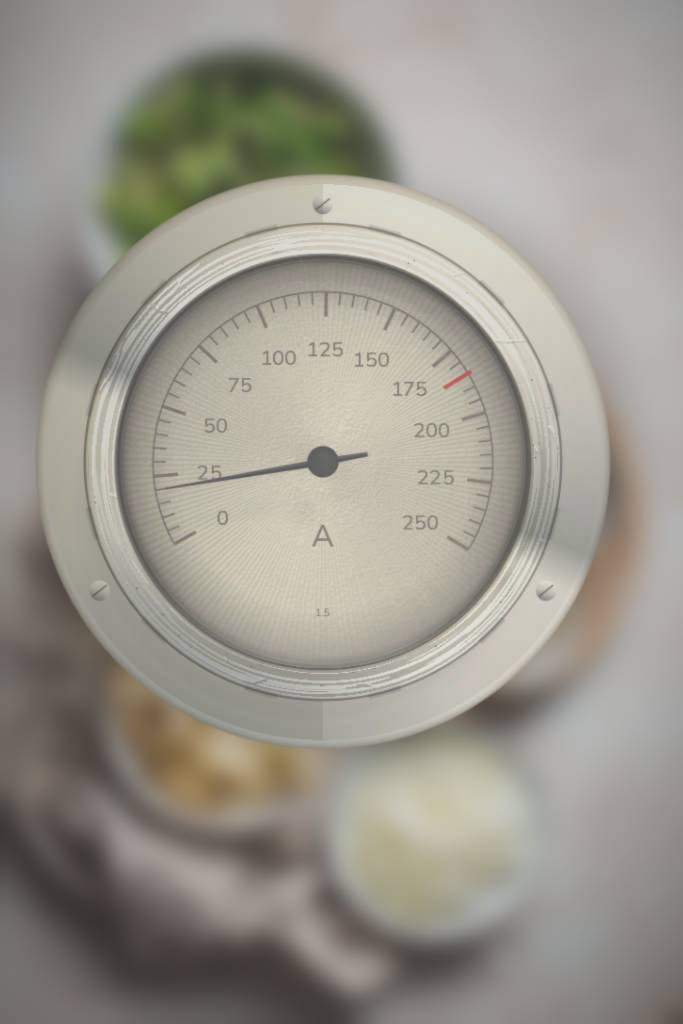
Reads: 20A
